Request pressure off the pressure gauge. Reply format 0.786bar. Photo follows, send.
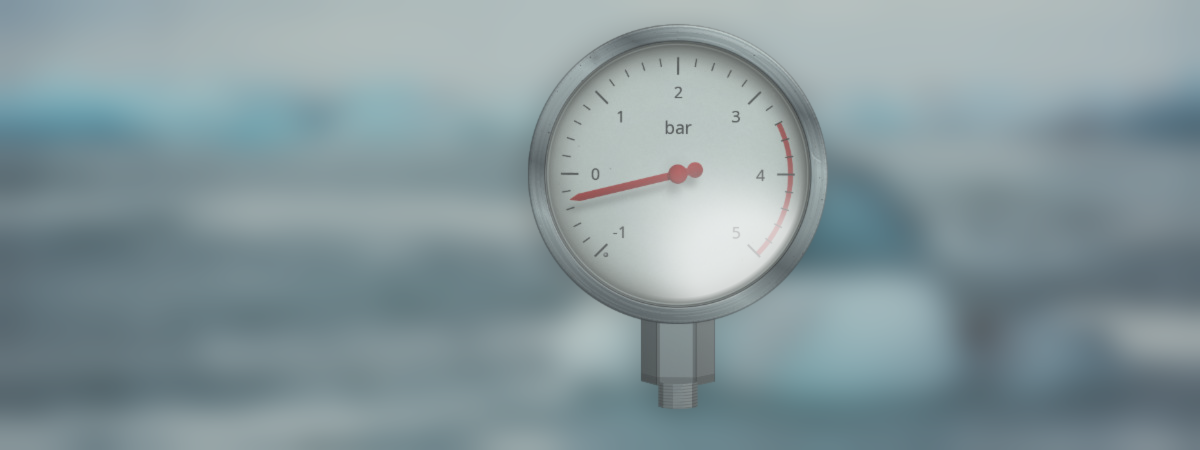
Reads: -0.3bar
